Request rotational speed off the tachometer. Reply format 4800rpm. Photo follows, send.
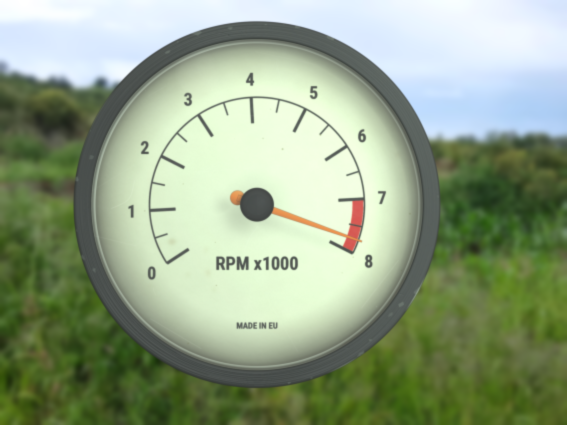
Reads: 7750rpm
